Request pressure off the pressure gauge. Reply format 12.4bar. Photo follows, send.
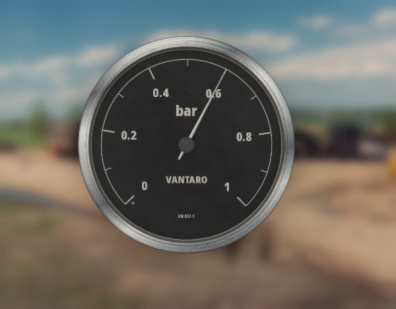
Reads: 0.6bar
